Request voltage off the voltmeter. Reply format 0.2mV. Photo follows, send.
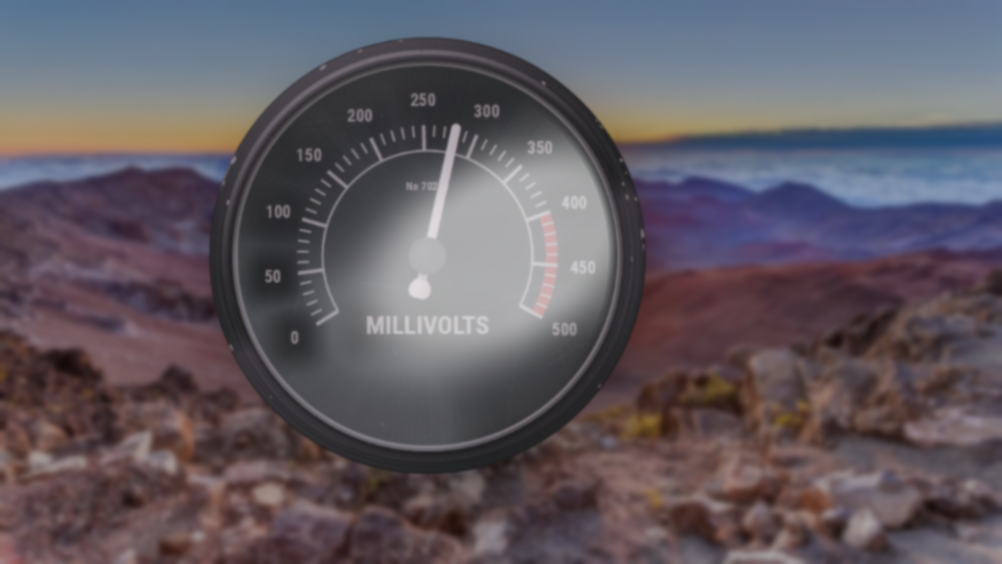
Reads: 280mV
